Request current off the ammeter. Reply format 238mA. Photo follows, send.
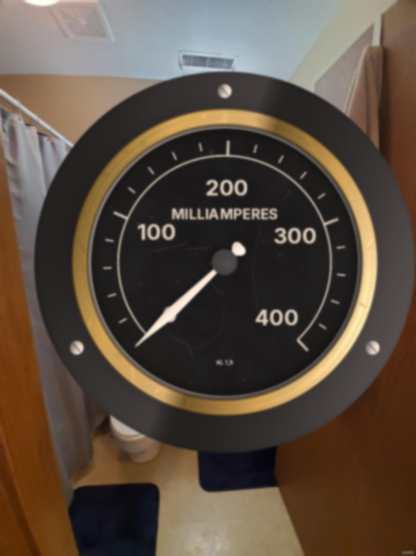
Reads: 0mA
